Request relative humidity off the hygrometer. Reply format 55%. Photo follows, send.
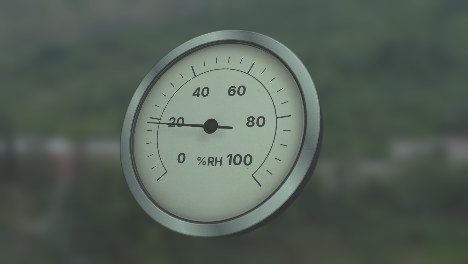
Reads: 18%
